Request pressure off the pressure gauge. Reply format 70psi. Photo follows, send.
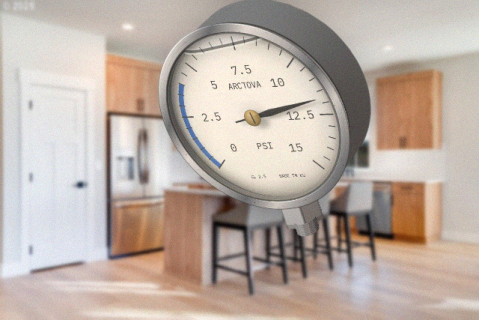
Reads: 11.75psi
